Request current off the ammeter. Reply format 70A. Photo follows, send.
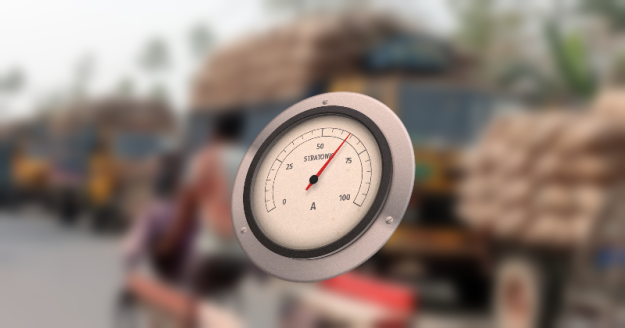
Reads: 65A
